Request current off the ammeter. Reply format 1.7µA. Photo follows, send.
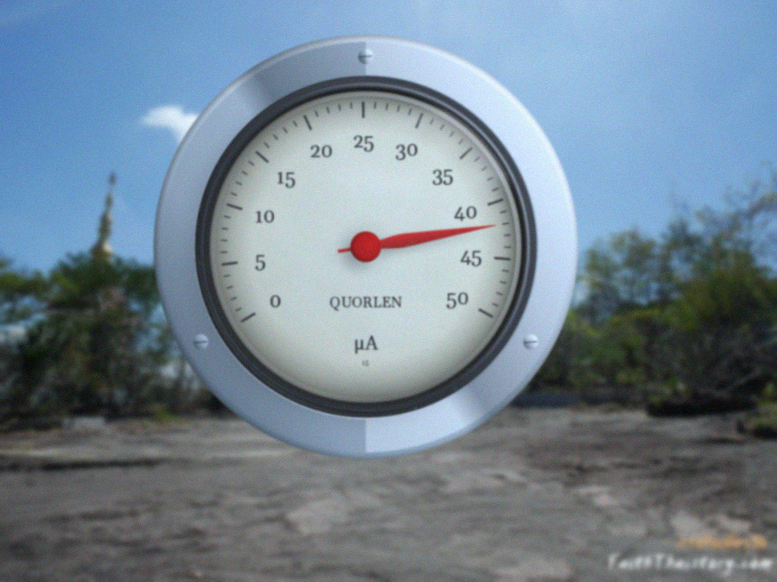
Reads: 42µA
